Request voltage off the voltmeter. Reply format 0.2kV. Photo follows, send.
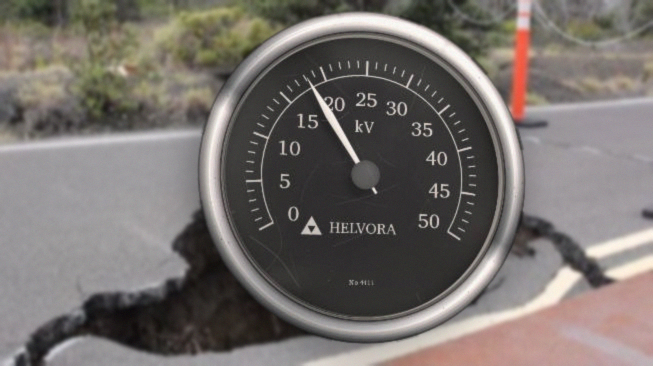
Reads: 18kV
